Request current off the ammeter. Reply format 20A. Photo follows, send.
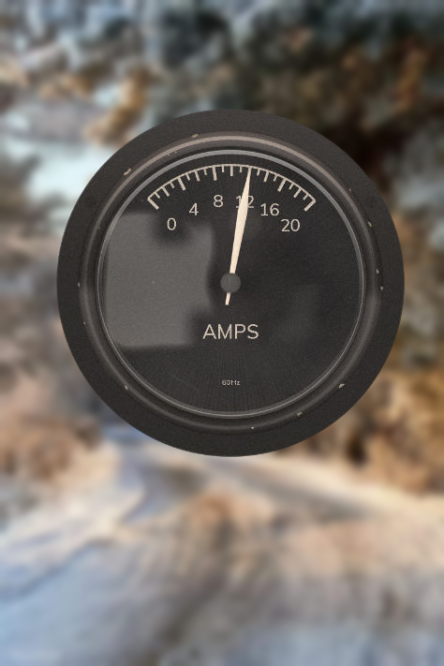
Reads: 12A
